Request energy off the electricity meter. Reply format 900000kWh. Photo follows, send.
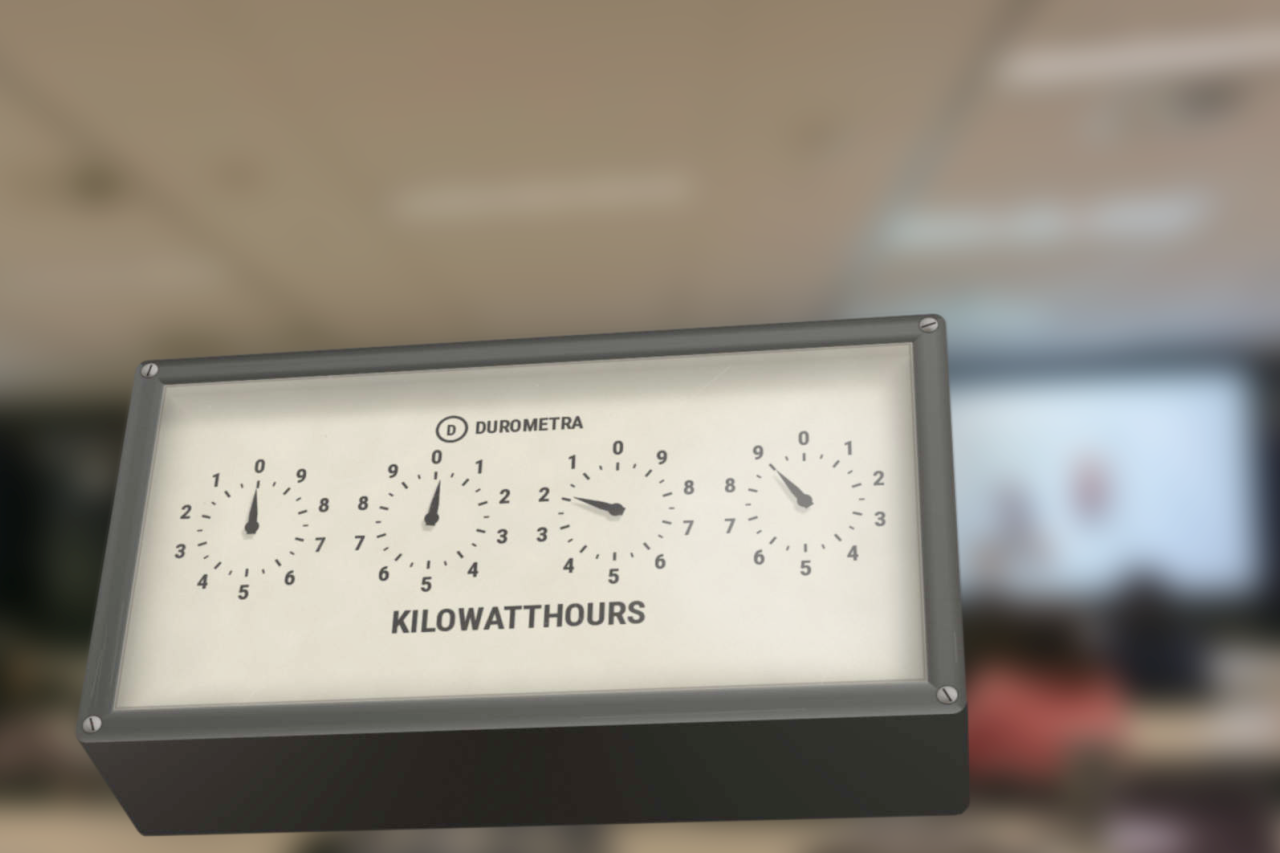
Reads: 19kWh
